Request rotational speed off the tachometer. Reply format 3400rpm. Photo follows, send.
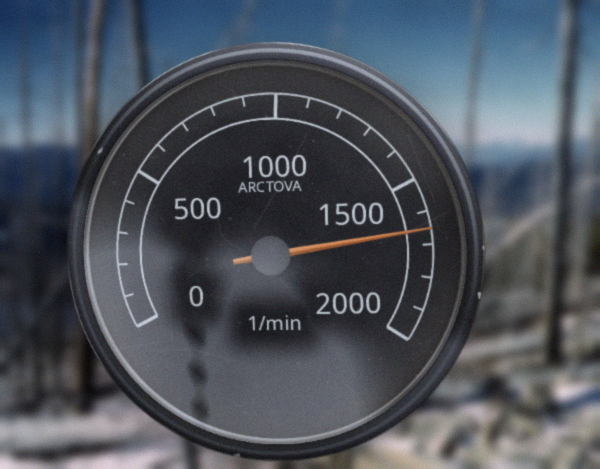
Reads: 1650rpm
